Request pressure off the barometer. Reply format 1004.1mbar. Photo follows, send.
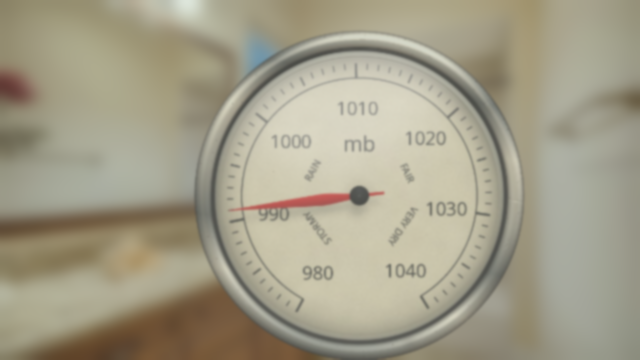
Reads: 991mbar
